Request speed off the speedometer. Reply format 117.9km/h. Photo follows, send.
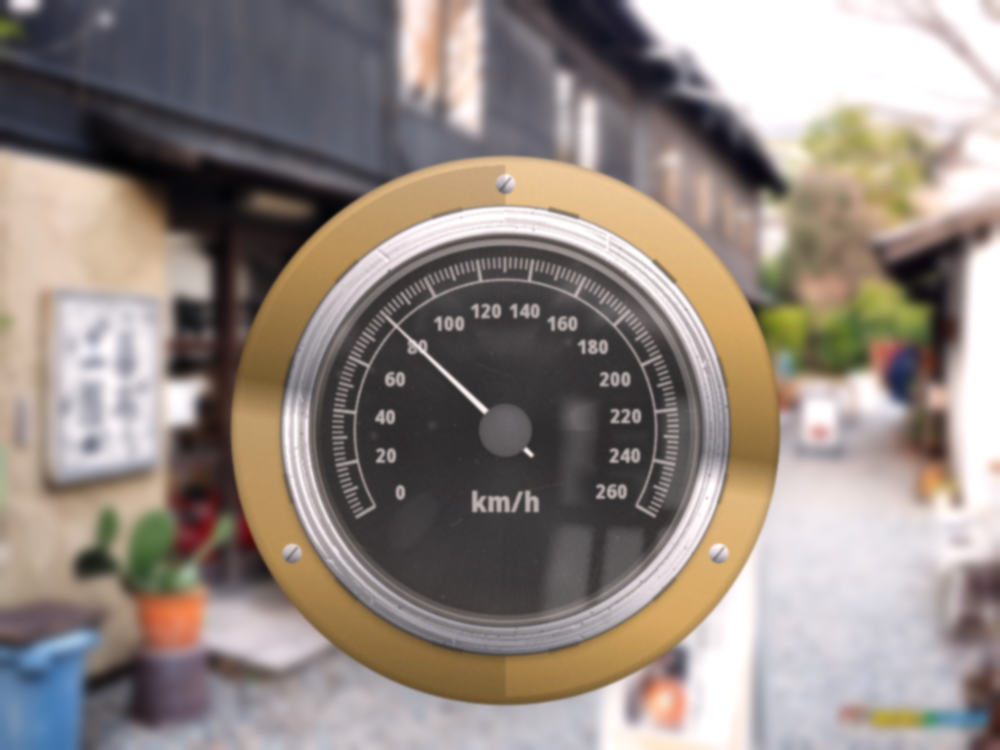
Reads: 80km/h
